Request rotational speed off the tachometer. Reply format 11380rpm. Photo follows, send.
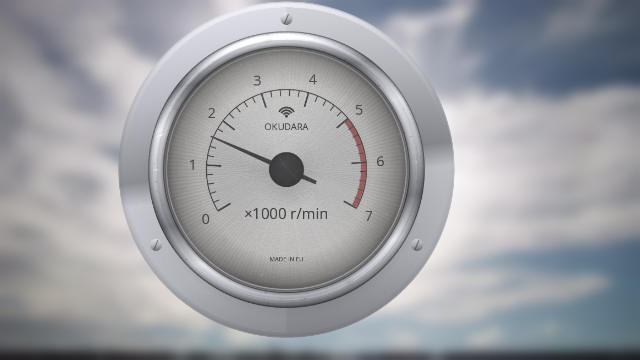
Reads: 1600rpm
